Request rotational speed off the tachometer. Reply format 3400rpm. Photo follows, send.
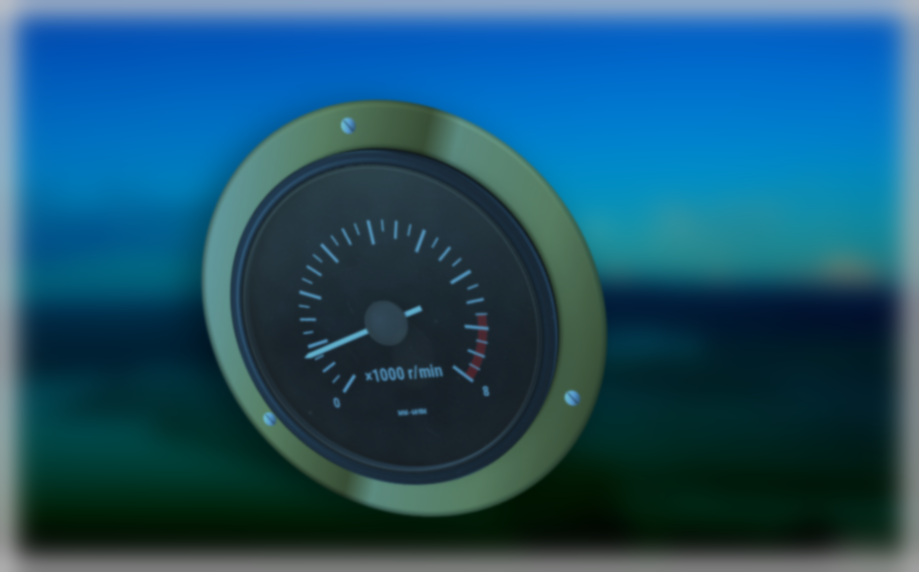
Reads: 875rpm
